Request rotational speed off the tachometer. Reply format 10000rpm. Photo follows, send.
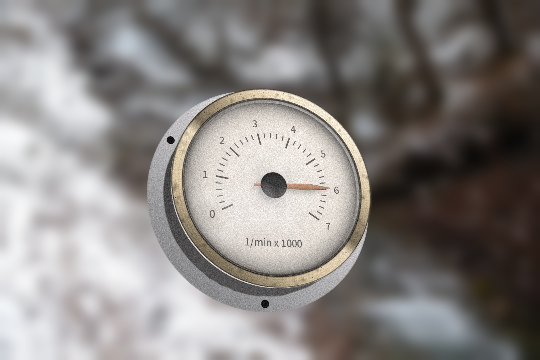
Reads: 6000rpm
